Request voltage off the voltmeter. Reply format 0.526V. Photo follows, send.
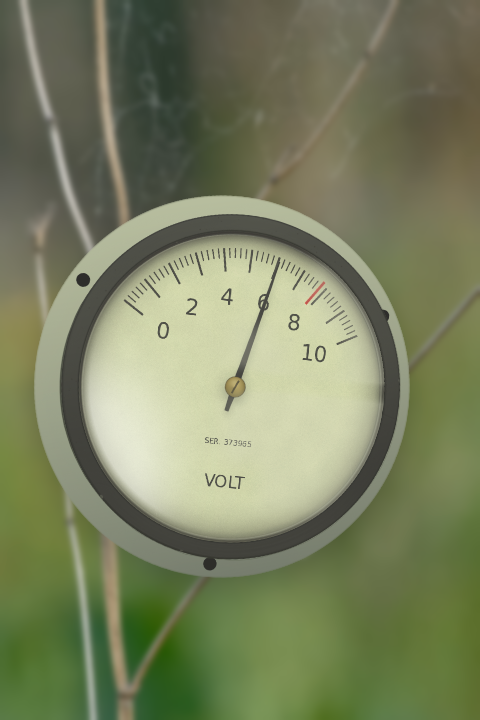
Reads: 6V
